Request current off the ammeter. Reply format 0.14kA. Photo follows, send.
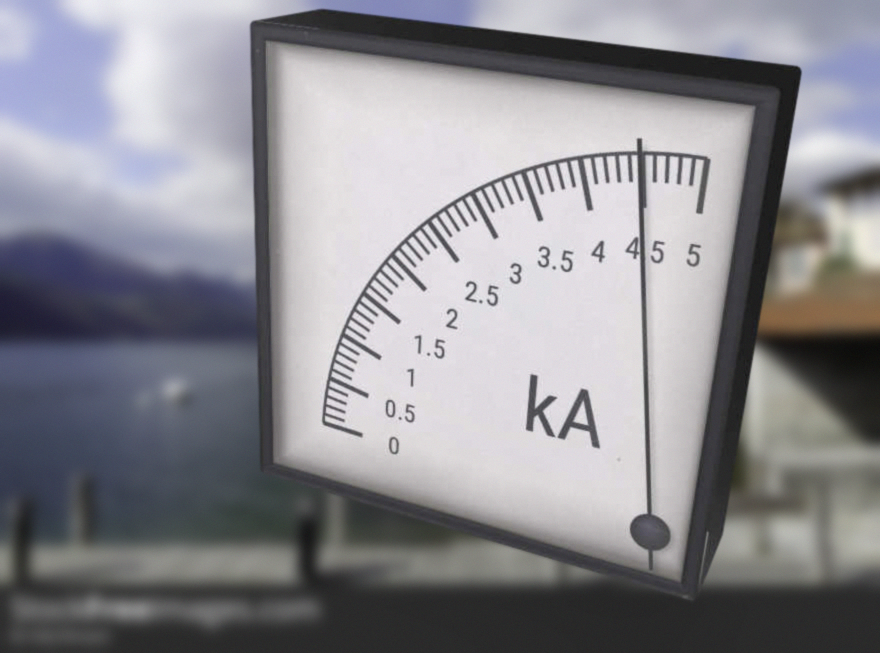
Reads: 4.5kA
